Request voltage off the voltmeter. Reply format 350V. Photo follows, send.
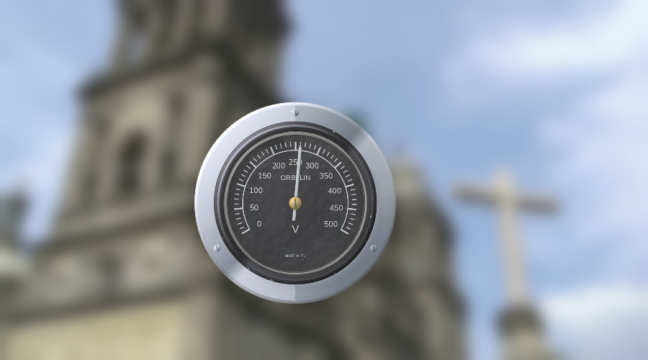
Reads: 260V
